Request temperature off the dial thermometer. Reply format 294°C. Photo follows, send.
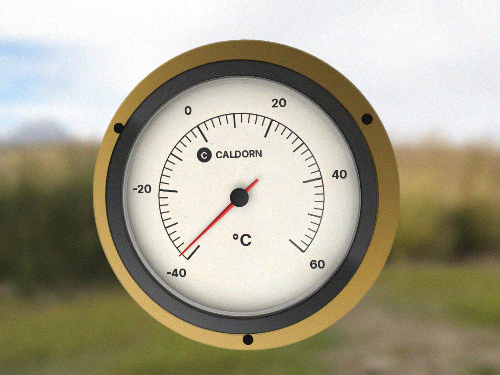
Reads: -38°C
